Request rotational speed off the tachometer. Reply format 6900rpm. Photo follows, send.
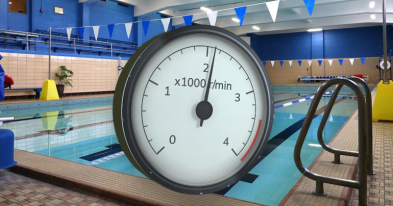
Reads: 2100rpm
